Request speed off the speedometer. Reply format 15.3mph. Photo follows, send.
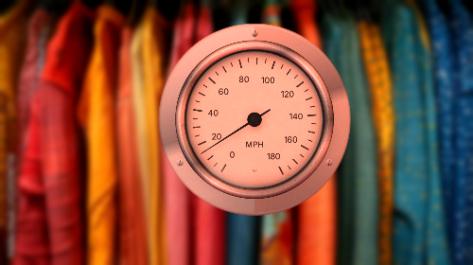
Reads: 15mph
